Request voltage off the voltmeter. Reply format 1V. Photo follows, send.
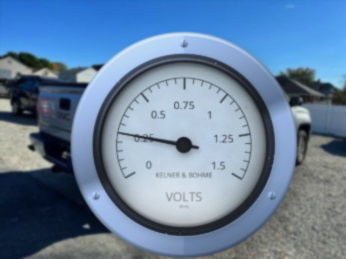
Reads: 0.25V
